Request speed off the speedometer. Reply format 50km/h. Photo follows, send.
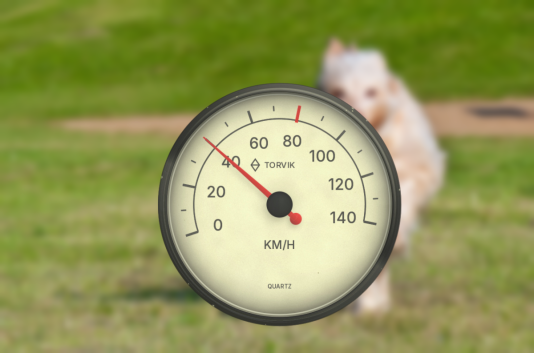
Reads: 40km/h
